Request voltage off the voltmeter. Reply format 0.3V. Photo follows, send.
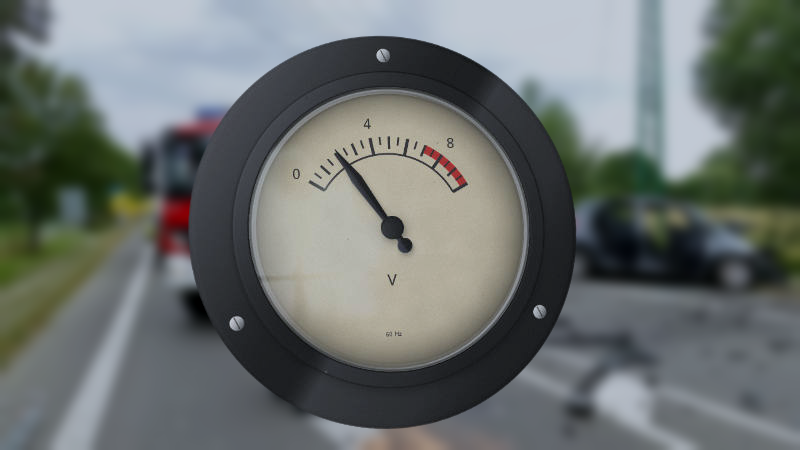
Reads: 2V
